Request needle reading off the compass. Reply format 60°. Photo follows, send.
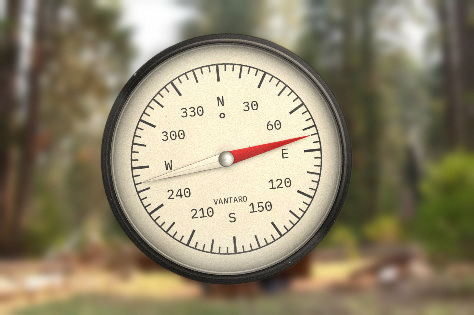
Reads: 80°
